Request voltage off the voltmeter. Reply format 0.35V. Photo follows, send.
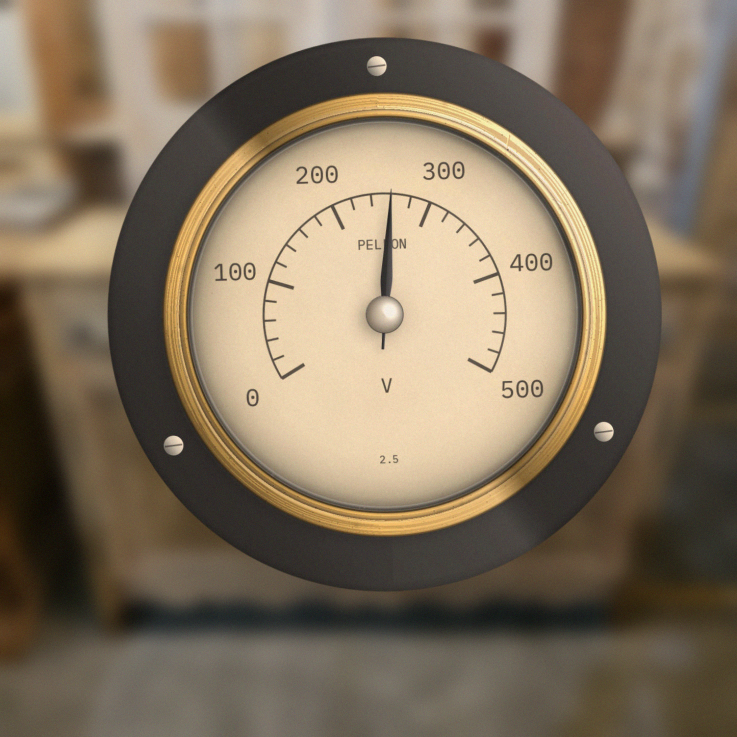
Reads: 260V
